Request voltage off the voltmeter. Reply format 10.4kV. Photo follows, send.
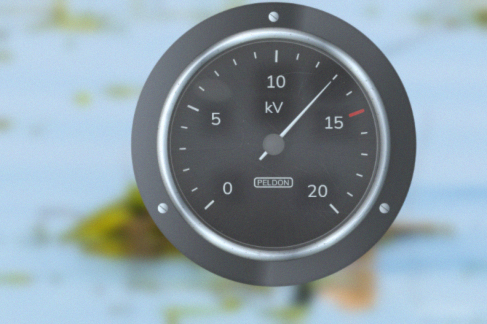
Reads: 13kV
